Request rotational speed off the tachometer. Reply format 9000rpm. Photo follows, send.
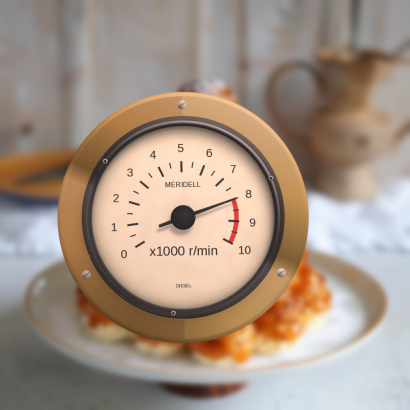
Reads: 8000rpm
